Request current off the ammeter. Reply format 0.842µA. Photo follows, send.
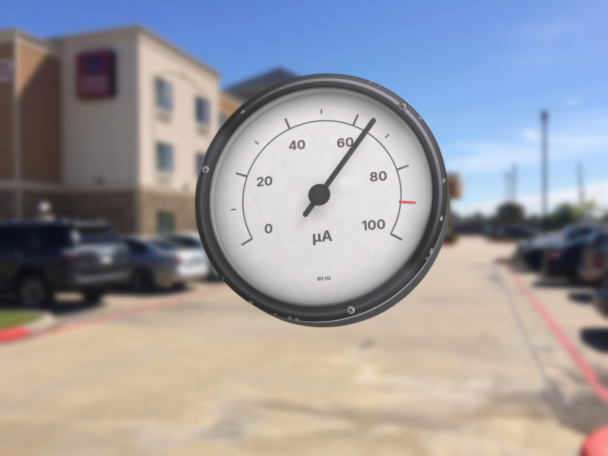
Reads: 65µA
